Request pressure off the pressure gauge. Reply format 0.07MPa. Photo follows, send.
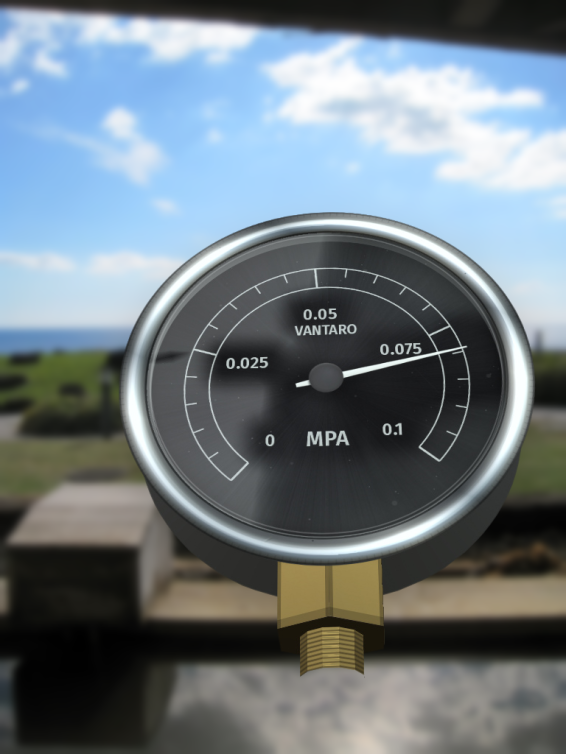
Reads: 0.08MPa
